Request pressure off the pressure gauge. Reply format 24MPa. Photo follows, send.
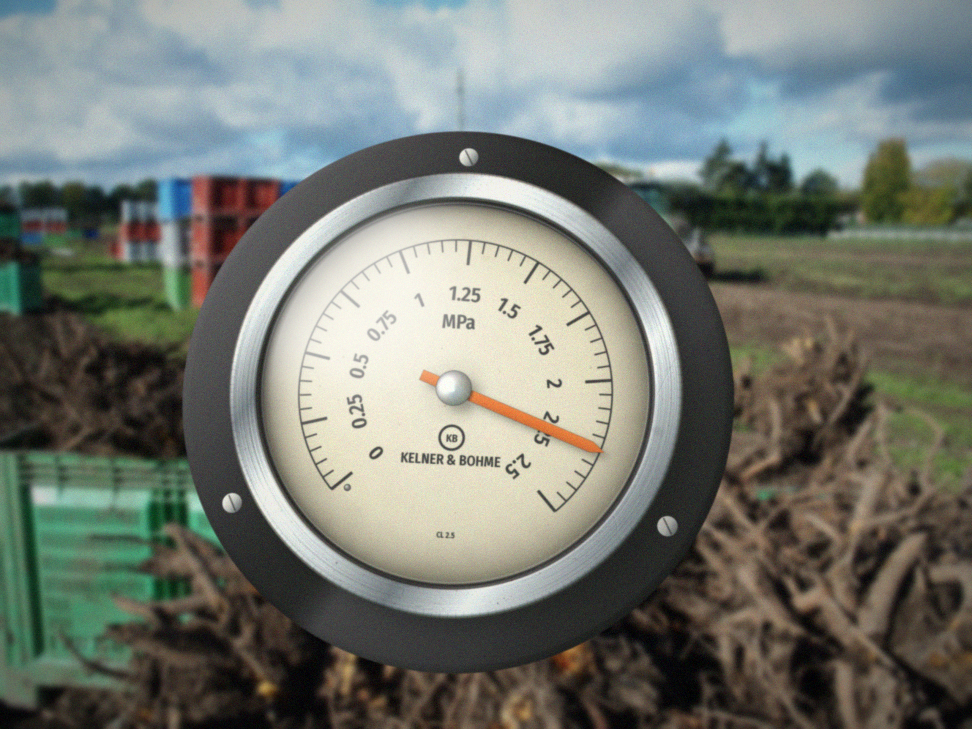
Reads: 2.25MPa
